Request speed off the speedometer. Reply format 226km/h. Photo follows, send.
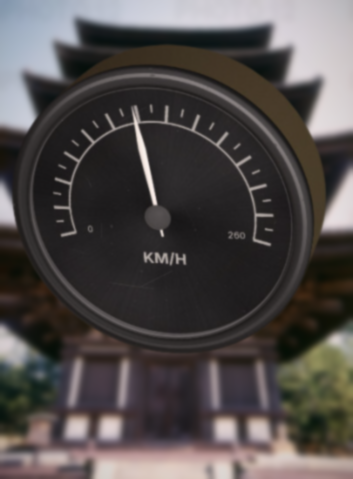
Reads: 120km/h
